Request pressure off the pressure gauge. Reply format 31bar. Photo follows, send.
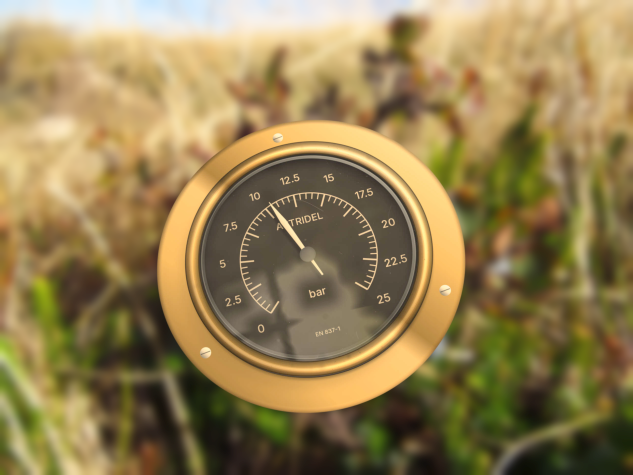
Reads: 10.5bar
